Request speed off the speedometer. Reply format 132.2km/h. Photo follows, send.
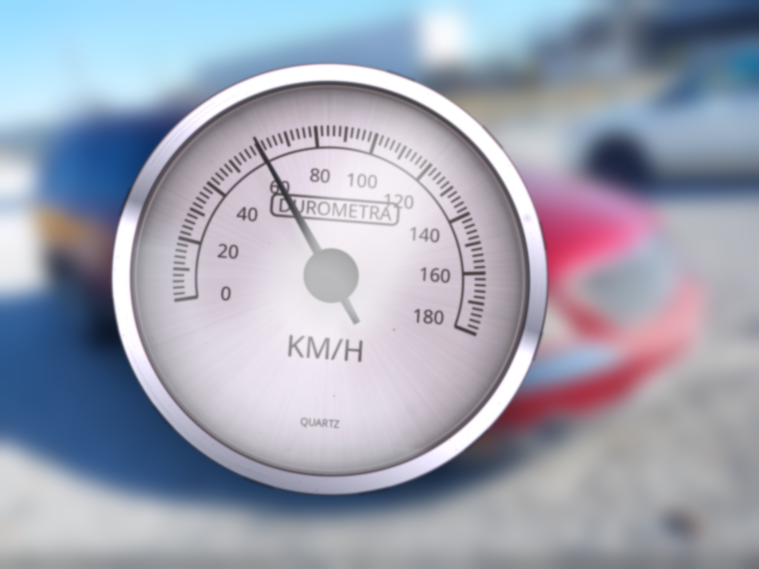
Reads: 60km/h
